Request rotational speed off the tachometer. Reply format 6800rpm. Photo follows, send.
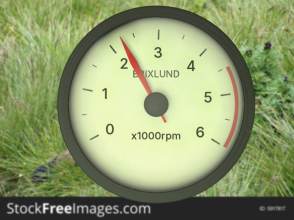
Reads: 2250rpm
